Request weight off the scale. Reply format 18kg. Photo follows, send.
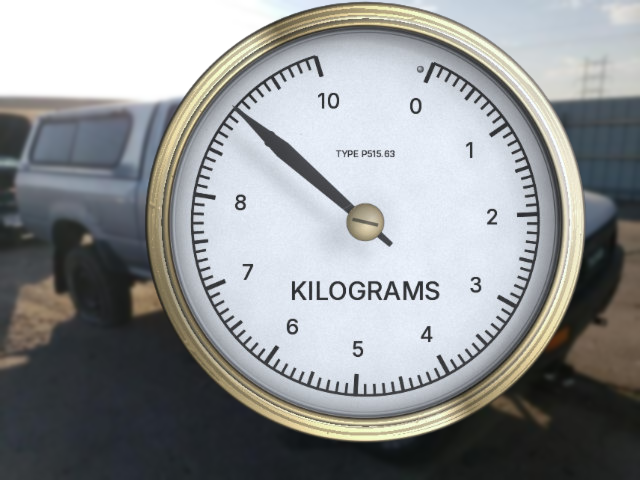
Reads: 9kg
